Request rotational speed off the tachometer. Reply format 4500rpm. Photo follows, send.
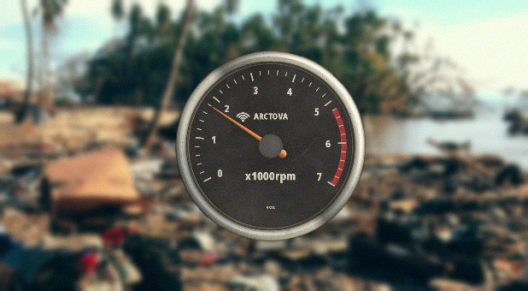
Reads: 1800rpm
